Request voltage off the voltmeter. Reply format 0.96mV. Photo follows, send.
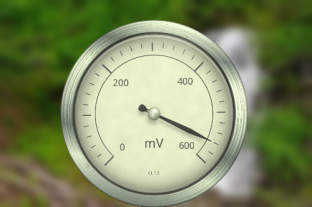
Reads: 560mV
